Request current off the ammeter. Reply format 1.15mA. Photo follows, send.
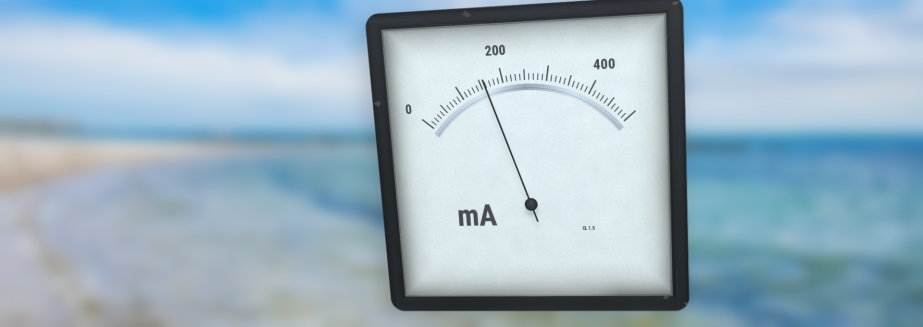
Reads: 160mA
